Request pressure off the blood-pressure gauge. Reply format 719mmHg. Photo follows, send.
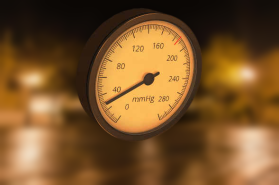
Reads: 30mmHg
